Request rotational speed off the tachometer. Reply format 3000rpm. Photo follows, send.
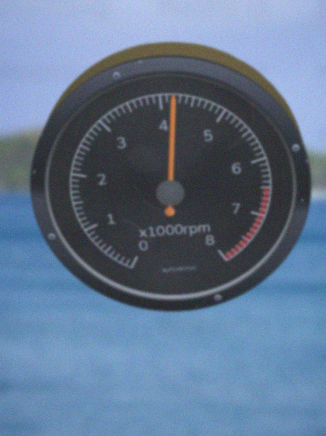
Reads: 4200rpm
